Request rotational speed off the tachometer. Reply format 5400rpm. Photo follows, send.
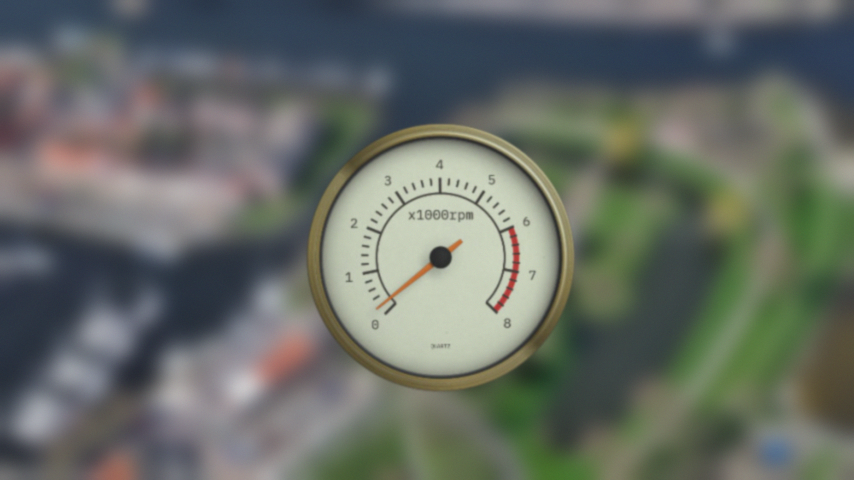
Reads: 200rpm
